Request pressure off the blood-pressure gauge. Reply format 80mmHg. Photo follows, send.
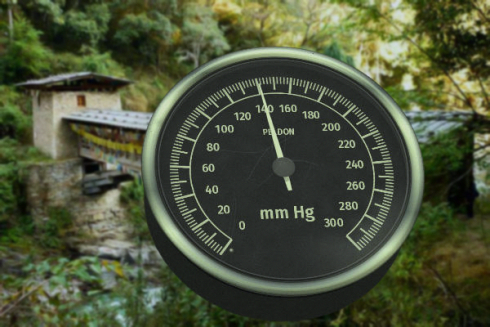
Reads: 140mmHg
